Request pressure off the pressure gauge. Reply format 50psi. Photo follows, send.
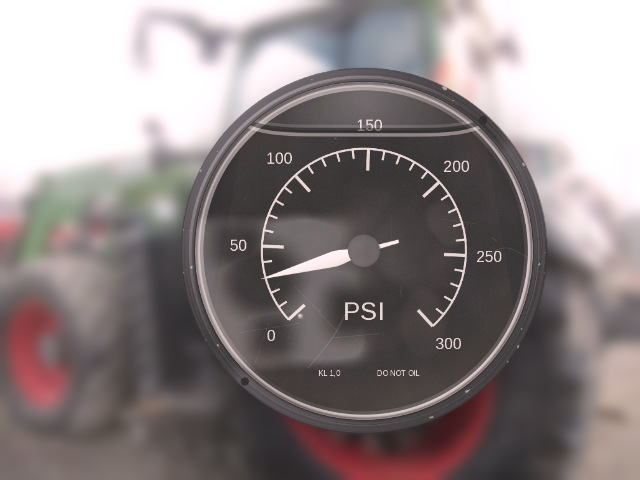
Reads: 30psi
